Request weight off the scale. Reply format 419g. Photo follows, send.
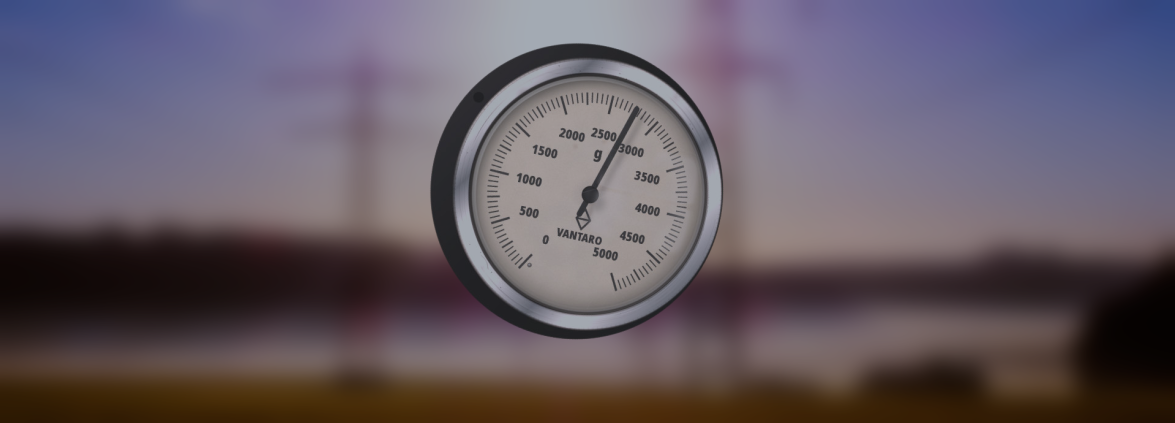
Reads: 2750g
